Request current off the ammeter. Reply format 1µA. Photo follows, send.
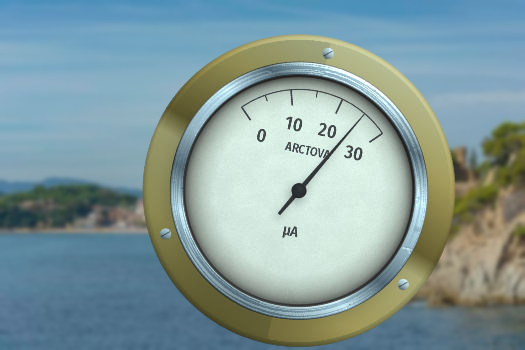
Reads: 25µA
